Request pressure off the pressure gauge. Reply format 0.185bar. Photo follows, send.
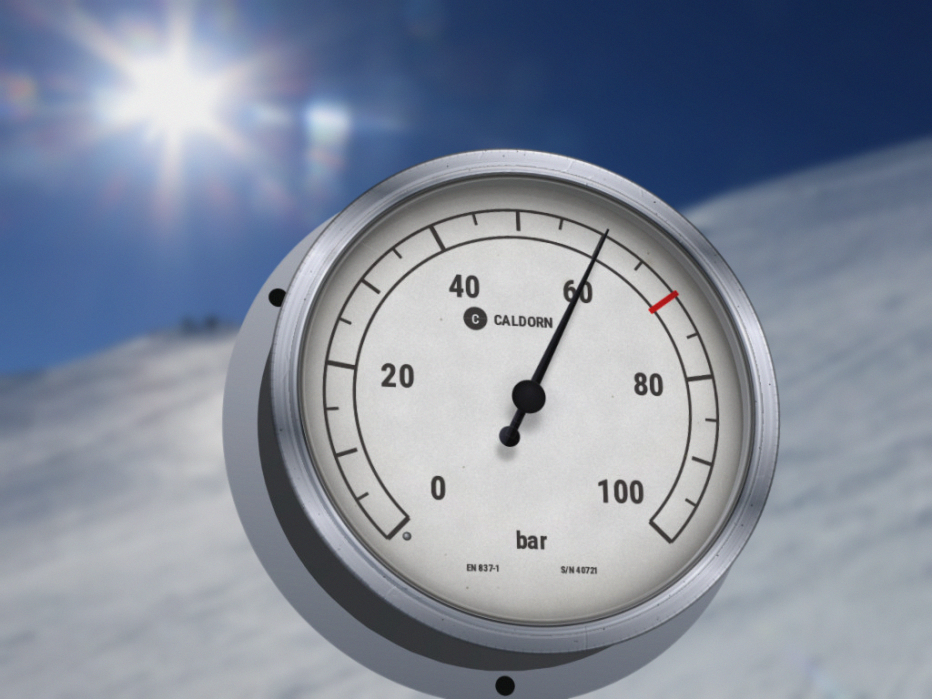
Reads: 60bar
